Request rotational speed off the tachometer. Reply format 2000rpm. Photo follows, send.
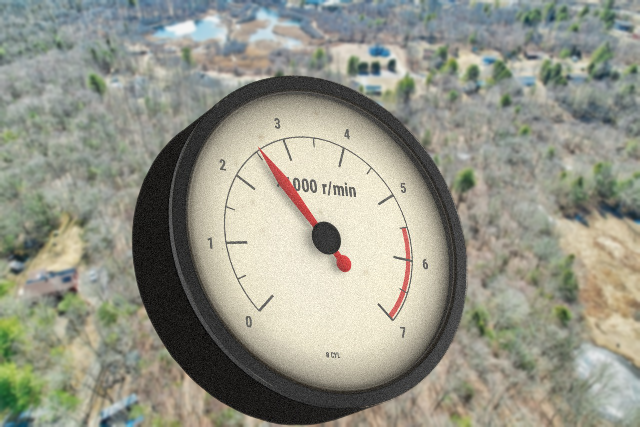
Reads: 2500rpm
